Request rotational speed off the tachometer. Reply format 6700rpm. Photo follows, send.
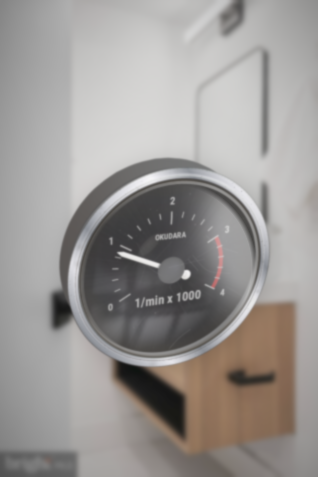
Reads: 900rpm
